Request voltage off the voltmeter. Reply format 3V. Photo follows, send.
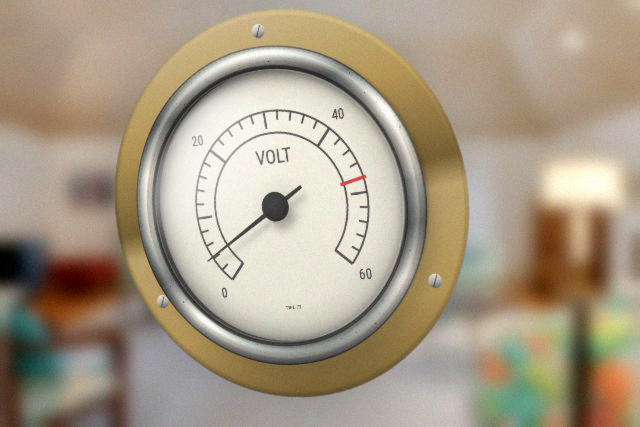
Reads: 4V
